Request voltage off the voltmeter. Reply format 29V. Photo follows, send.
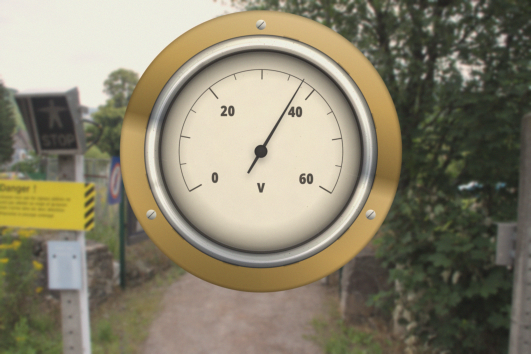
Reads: 37.5V
